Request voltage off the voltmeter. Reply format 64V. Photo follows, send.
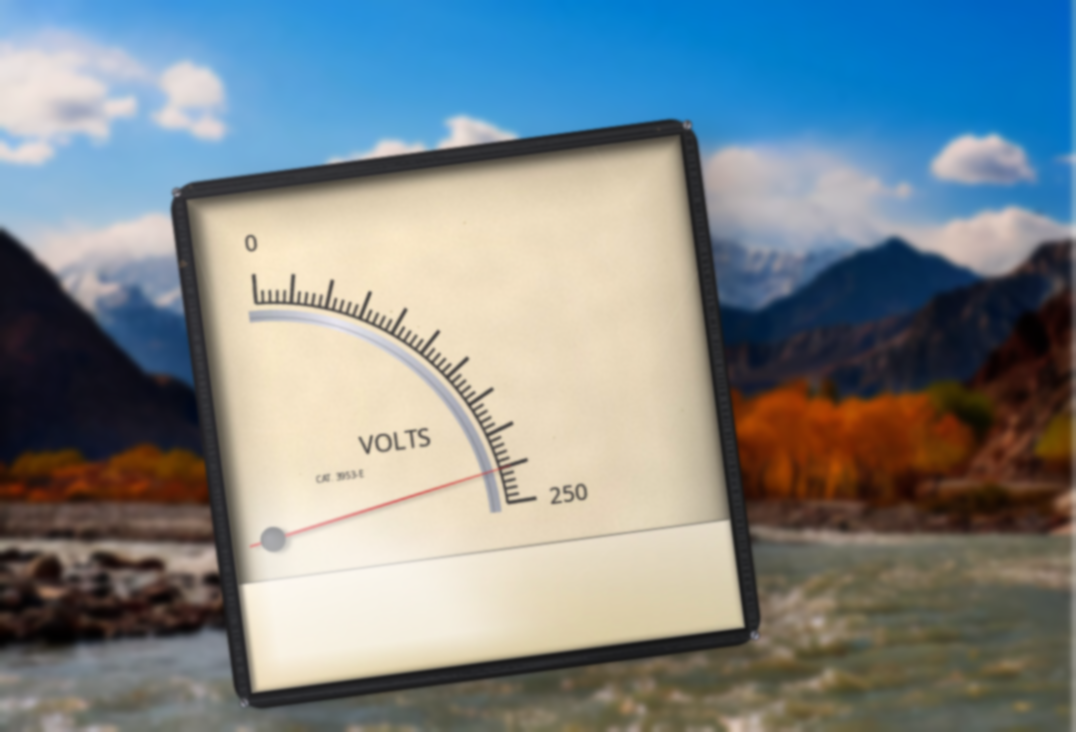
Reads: 225V
